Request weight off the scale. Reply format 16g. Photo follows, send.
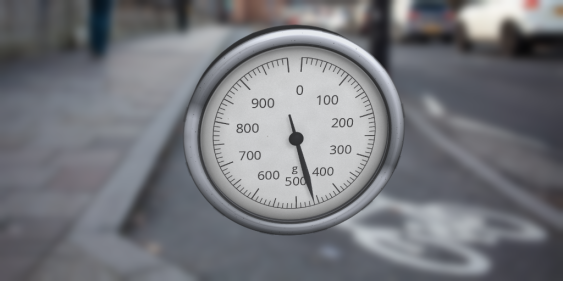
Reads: 460g
